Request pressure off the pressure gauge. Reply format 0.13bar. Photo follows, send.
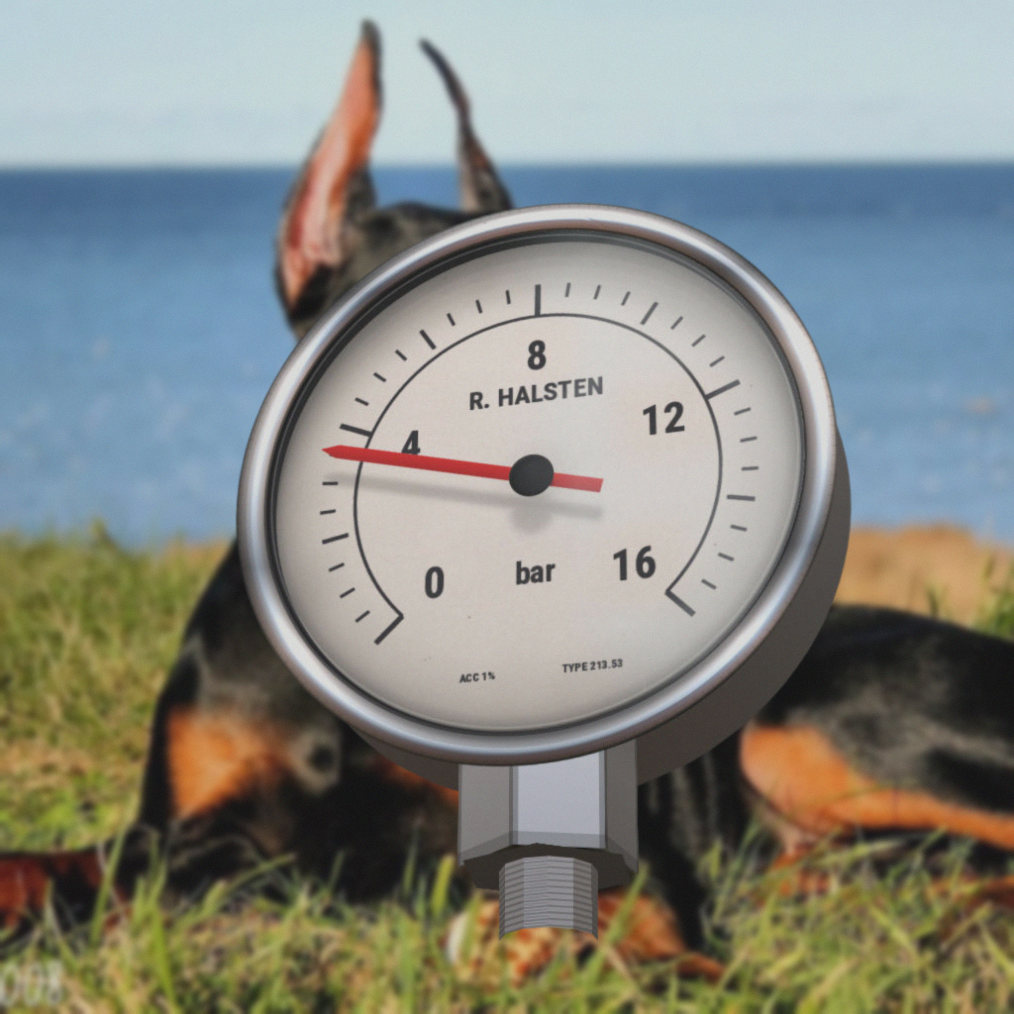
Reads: 3.5bar
